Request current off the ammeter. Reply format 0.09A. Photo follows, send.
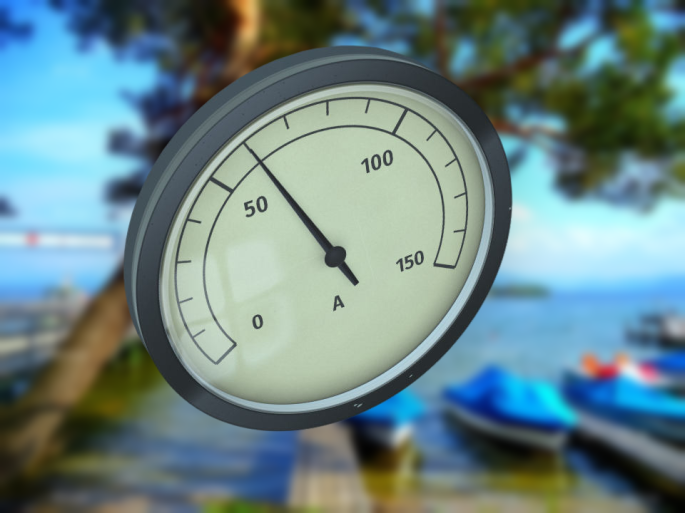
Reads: 60A
